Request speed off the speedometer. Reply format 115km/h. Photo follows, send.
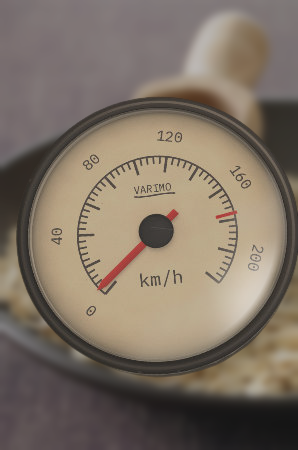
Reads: 4km/h
